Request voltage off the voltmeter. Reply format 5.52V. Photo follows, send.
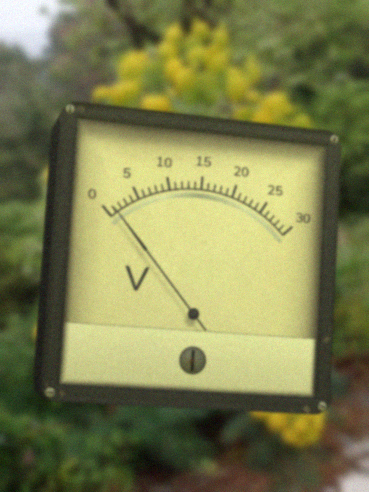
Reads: 1V
